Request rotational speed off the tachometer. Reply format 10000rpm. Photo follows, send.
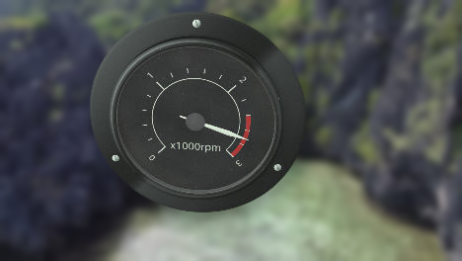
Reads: 2700rpm
